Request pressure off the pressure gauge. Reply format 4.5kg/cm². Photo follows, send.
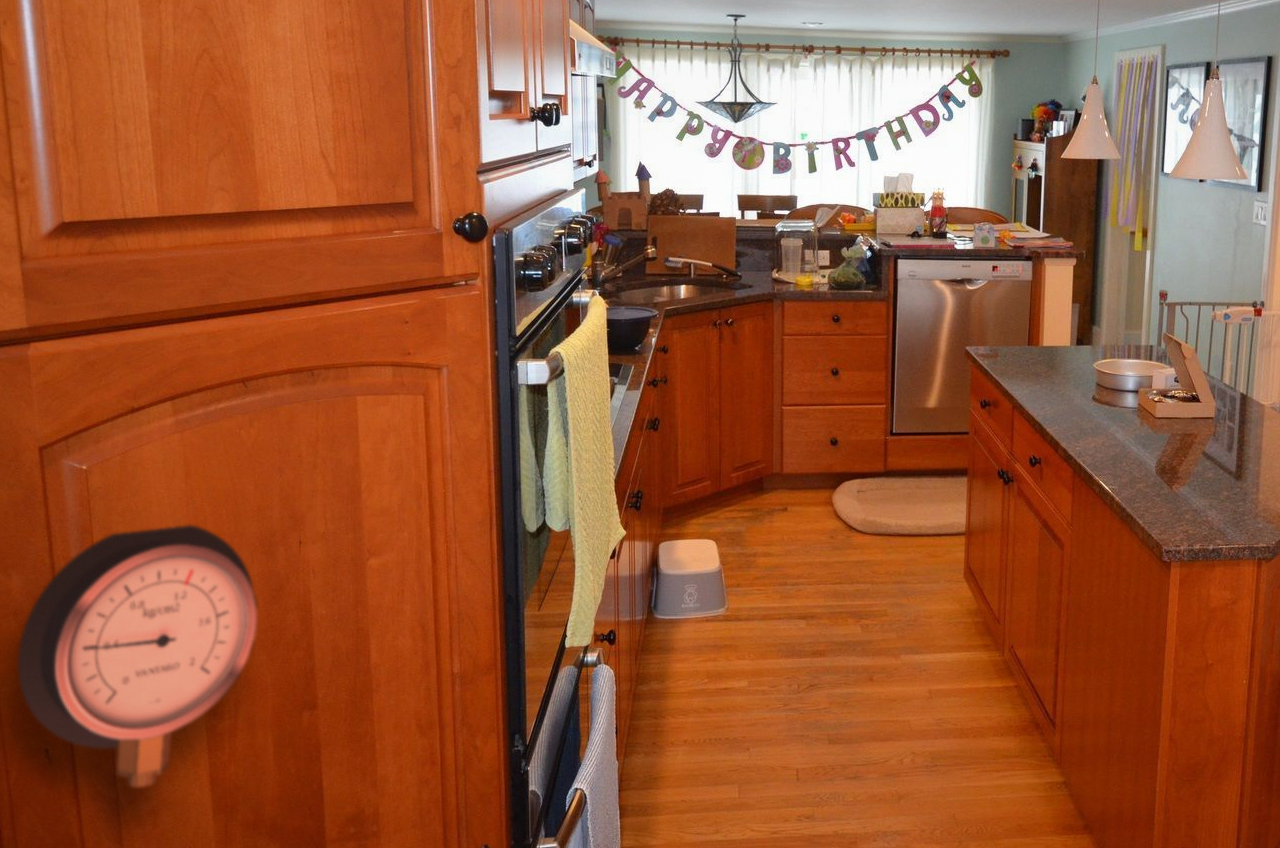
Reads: 0.4kg/cm²
